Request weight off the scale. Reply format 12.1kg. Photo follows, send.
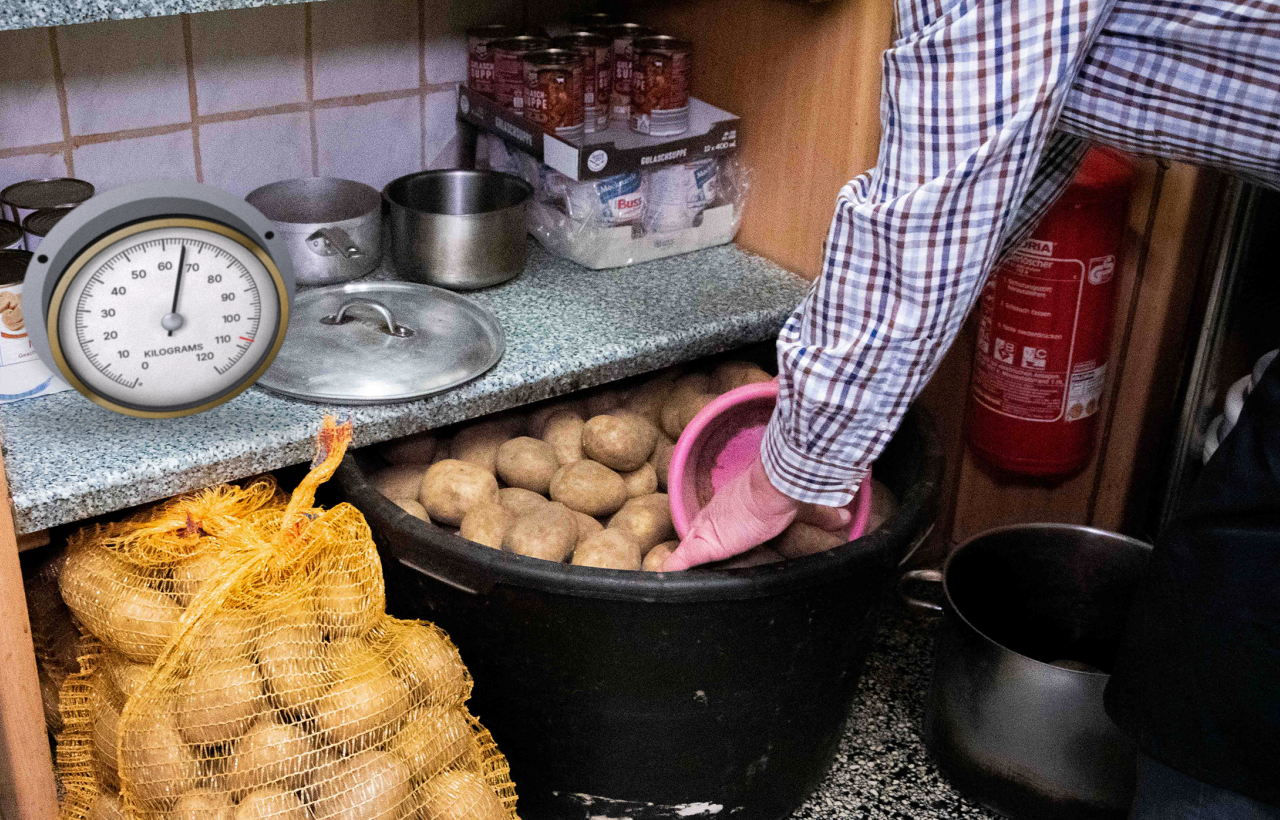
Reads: 65kg
